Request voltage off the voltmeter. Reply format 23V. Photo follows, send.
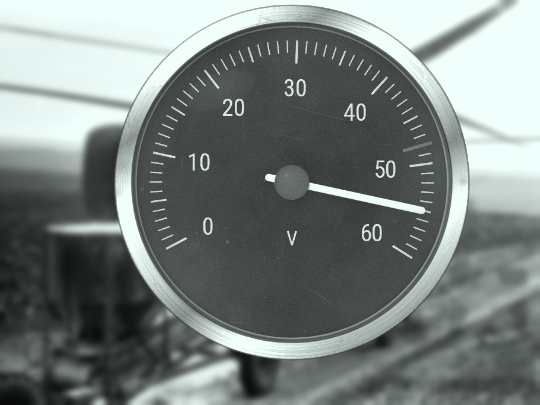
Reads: 55V
